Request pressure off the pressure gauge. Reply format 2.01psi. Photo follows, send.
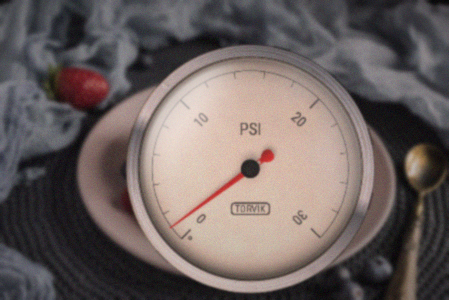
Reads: 1psi
